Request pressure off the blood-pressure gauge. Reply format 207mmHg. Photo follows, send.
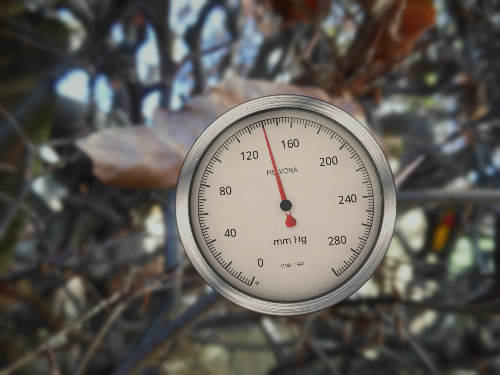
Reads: 140mmHg
